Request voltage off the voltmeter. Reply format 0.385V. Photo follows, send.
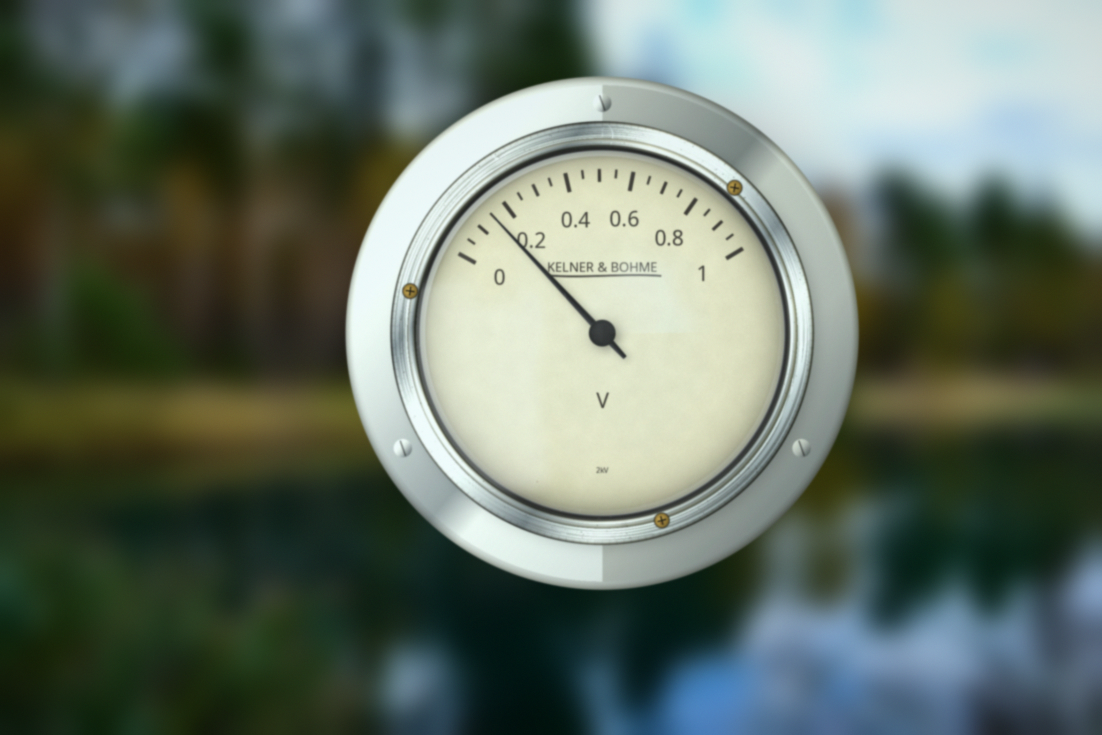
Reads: 0.15V
